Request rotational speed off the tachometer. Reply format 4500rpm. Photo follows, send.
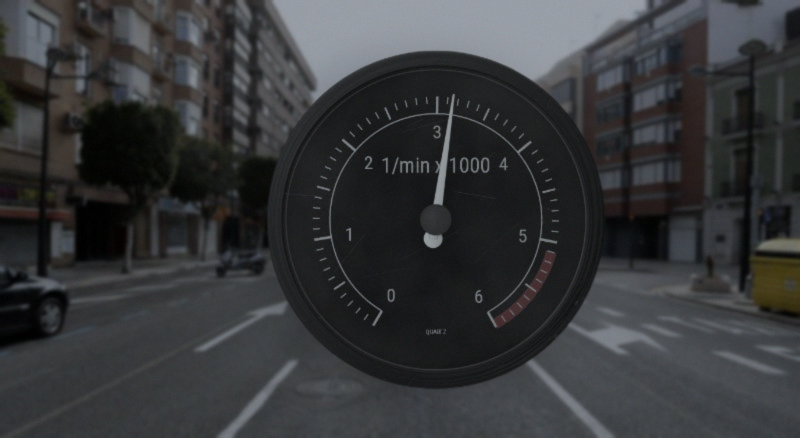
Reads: 3150rpm
